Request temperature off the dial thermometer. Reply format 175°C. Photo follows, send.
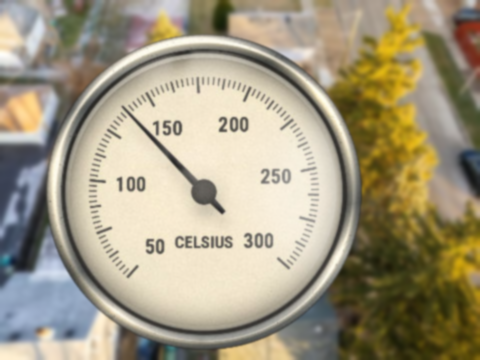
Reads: 137.5°C
